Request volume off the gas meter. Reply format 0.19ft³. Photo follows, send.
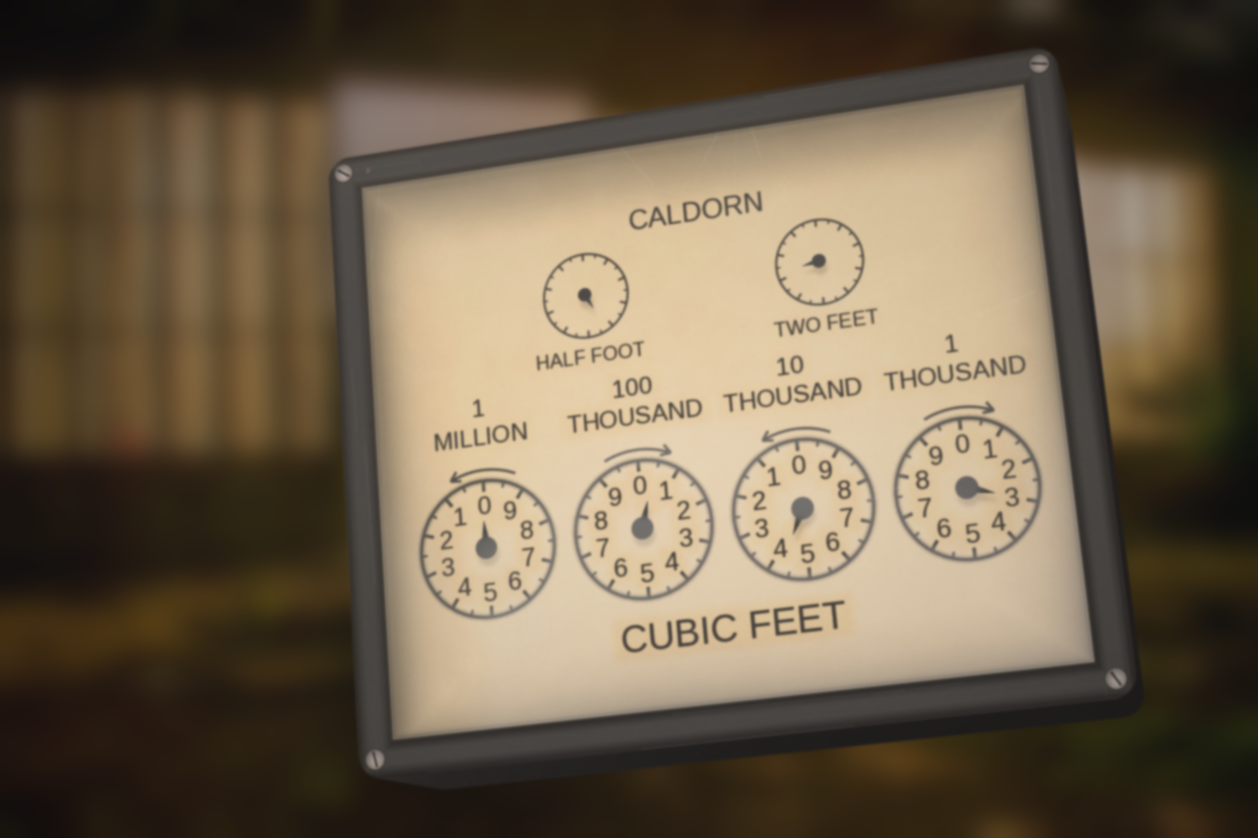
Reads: 4300ft³
